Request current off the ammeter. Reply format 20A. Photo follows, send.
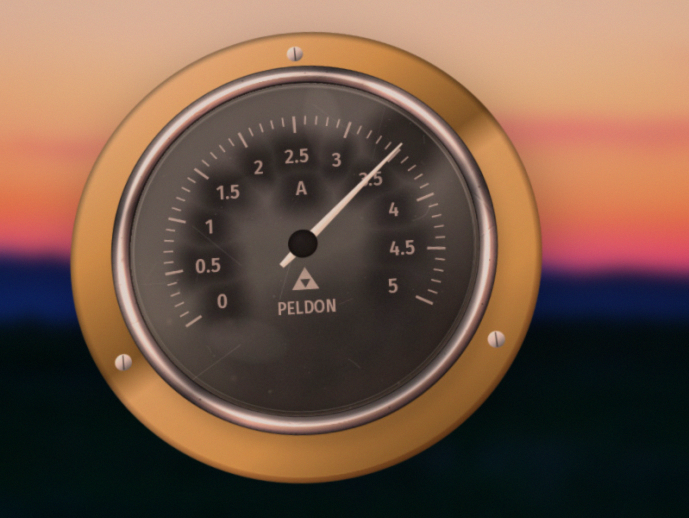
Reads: 3.5A
